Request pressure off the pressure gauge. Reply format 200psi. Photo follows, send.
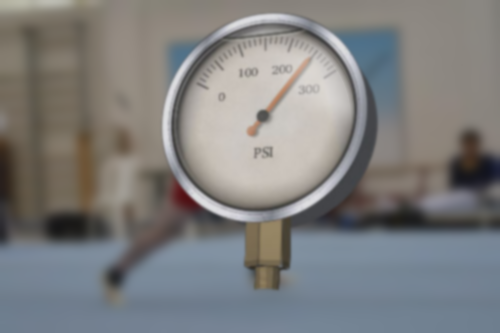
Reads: 250psi
